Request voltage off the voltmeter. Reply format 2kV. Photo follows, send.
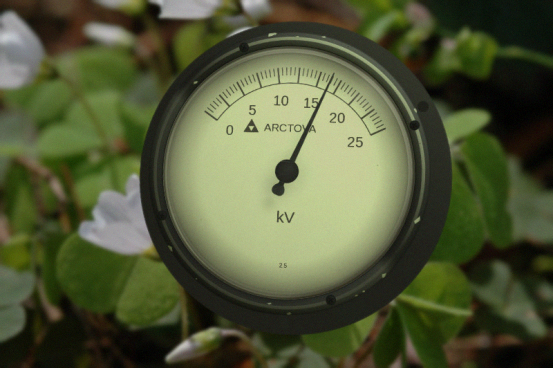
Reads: 16.5kV
